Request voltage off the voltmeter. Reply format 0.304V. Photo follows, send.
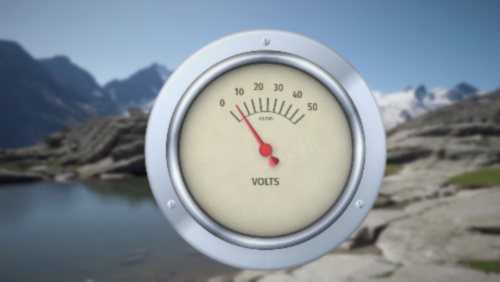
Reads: 5V
